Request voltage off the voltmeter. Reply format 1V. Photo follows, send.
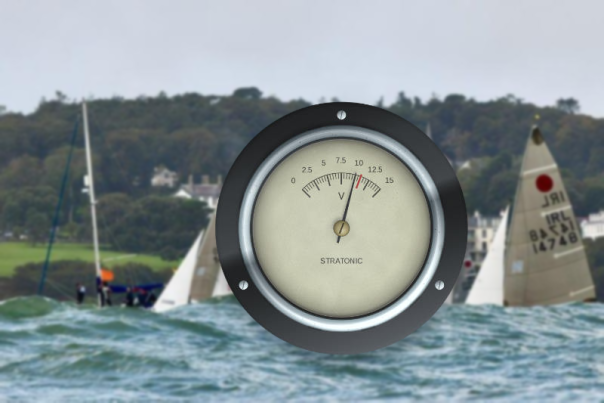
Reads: 10V
